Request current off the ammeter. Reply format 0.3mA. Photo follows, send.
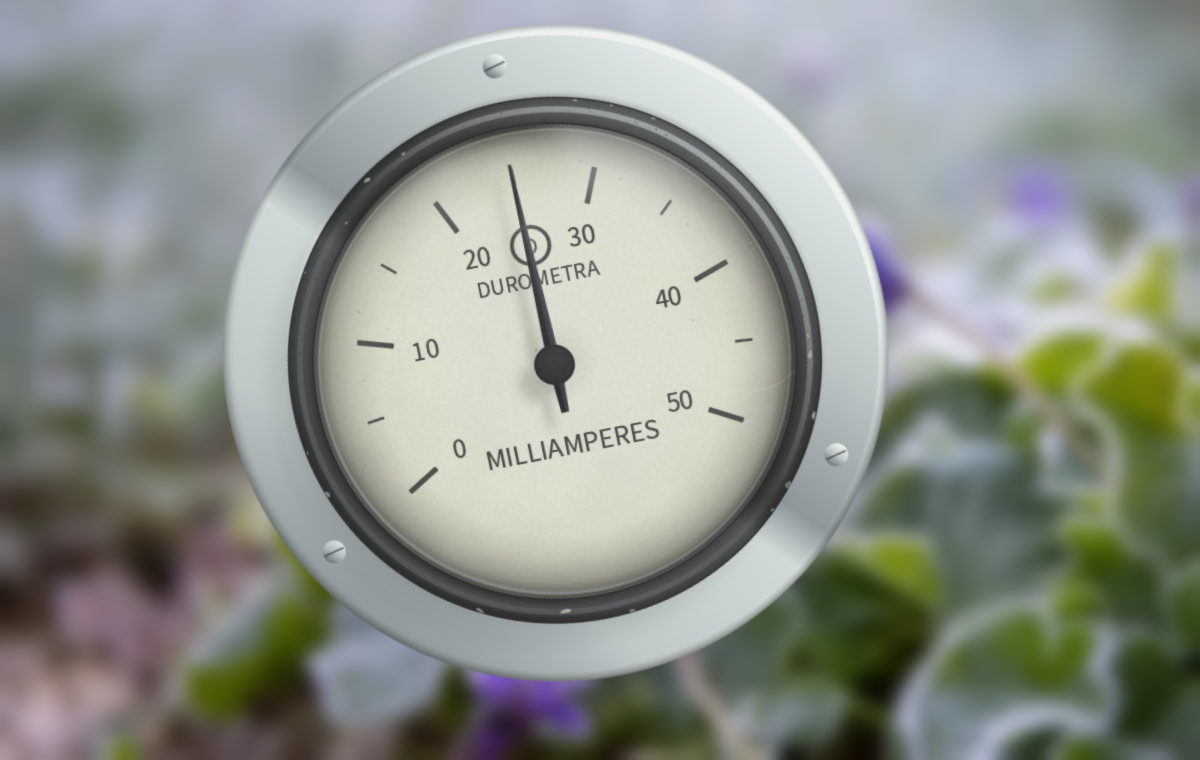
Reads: 25mA
